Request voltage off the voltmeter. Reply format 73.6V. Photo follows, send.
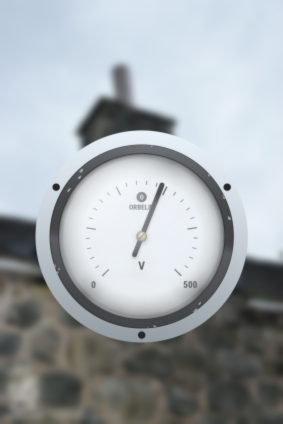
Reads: 290V
